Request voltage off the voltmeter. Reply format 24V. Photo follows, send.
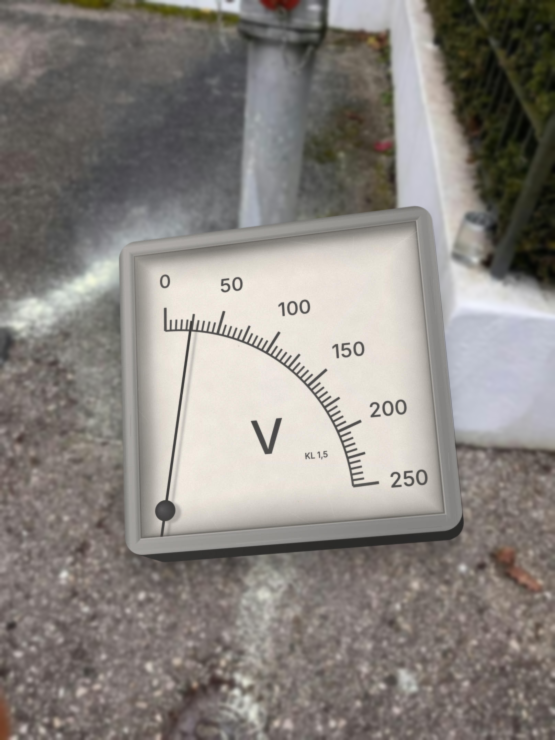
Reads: 25V
